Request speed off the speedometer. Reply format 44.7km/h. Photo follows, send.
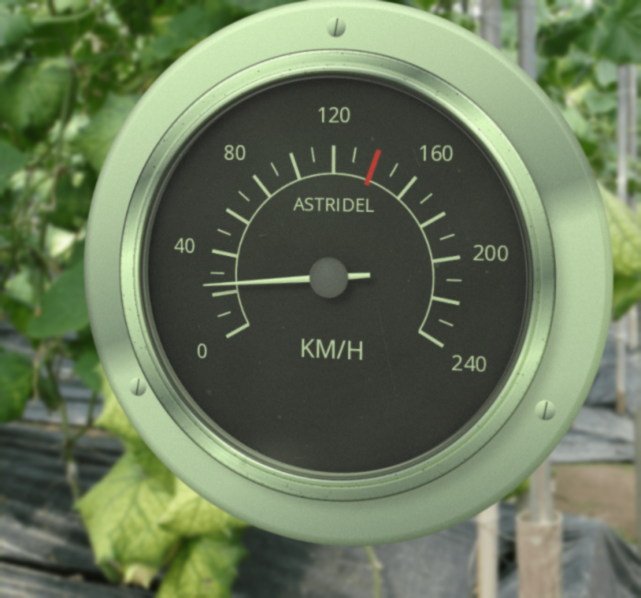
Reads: 25km/h
